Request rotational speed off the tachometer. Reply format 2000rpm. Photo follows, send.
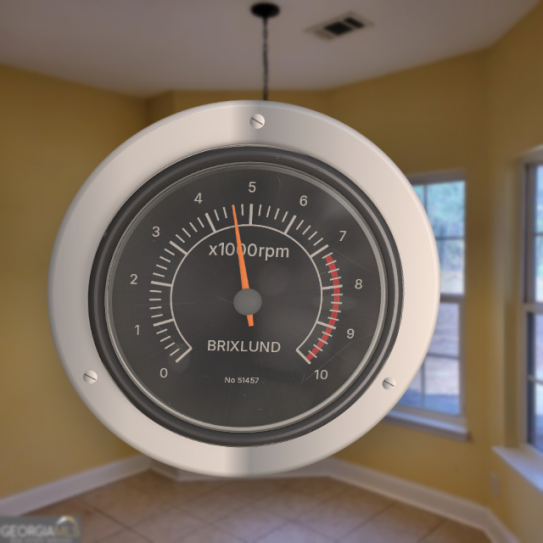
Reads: 4600rpm
